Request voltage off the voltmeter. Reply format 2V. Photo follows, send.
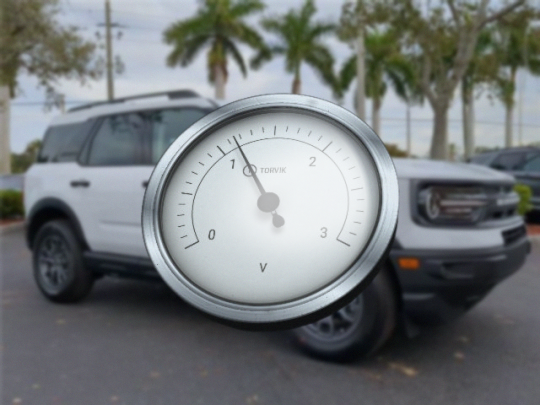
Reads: 1.15V
